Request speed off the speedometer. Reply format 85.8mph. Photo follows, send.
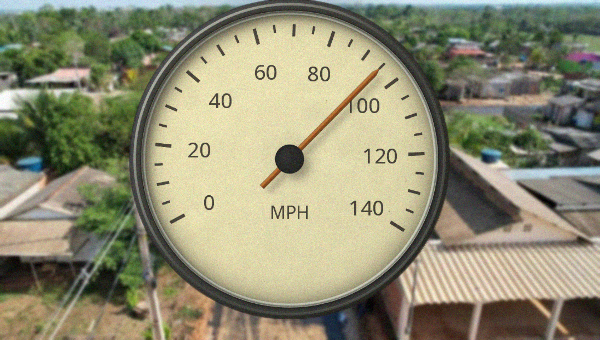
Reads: 95mph
